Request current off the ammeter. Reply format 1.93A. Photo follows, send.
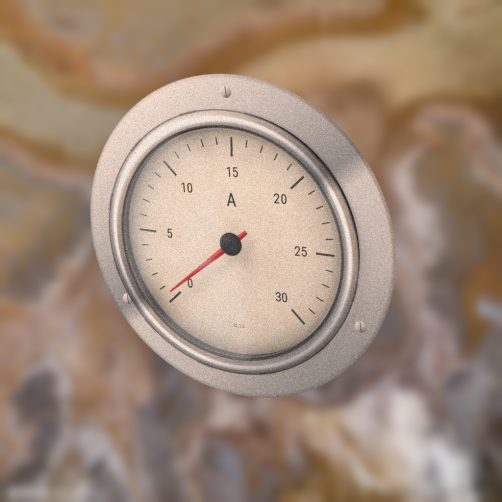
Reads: 0.5A
